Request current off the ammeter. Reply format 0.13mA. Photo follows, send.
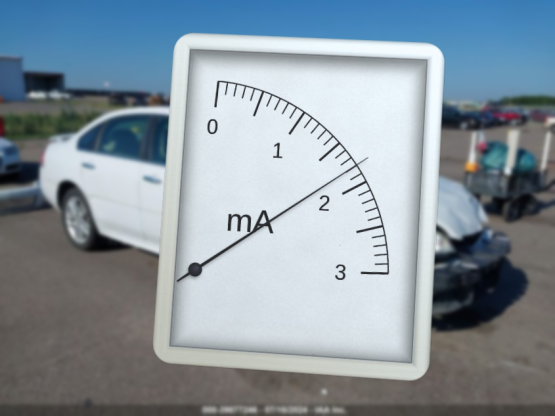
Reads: 1.8mA
